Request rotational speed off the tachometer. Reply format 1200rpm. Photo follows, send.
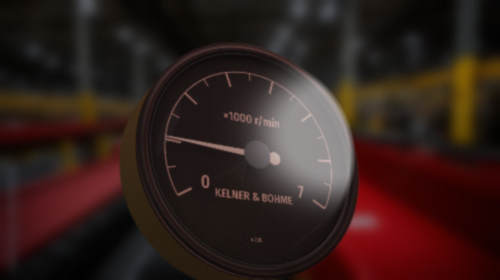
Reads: 1000rpm
